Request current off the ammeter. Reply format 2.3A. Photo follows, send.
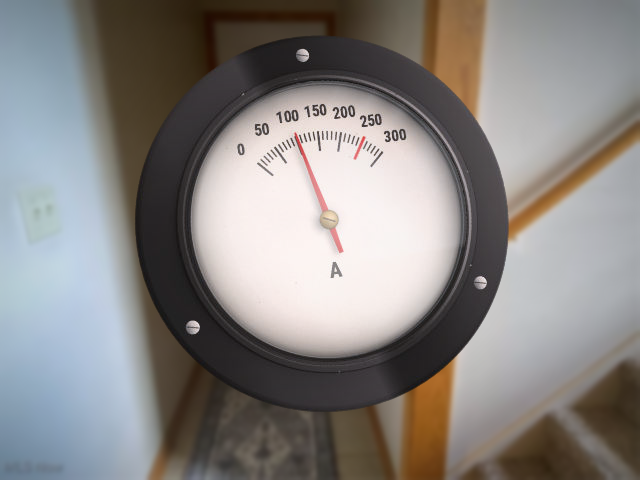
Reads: 100A
